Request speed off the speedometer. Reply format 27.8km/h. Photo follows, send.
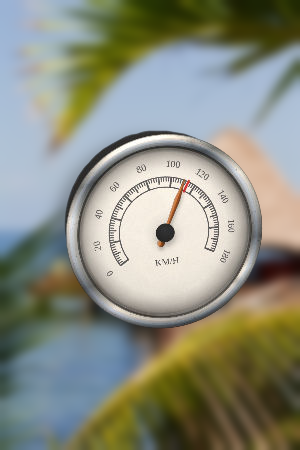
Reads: 110km/h
